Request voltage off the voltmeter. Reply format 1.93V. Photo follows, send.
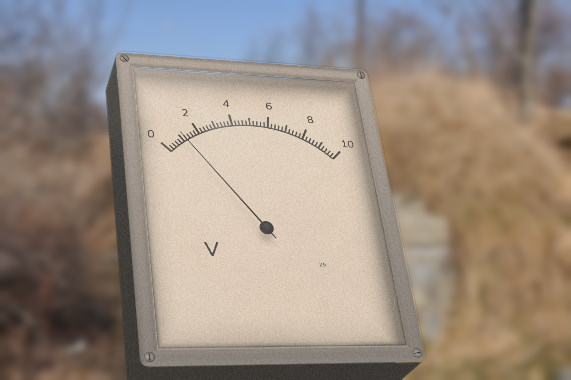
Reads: 1V
